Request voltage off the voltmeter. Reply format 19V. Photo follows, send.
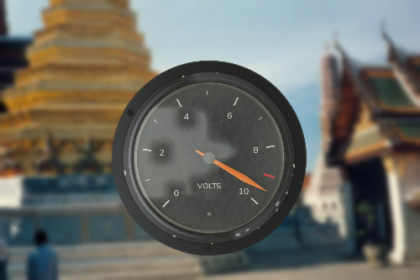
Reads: 9.5V
